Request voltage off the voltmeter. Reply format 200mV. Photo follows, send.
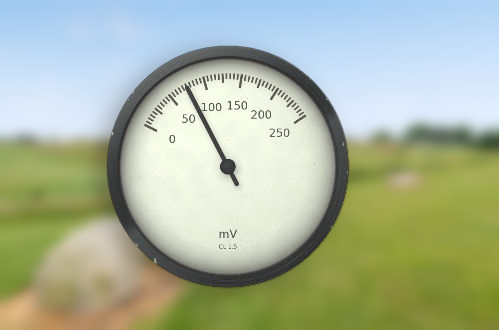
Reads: 75mV
